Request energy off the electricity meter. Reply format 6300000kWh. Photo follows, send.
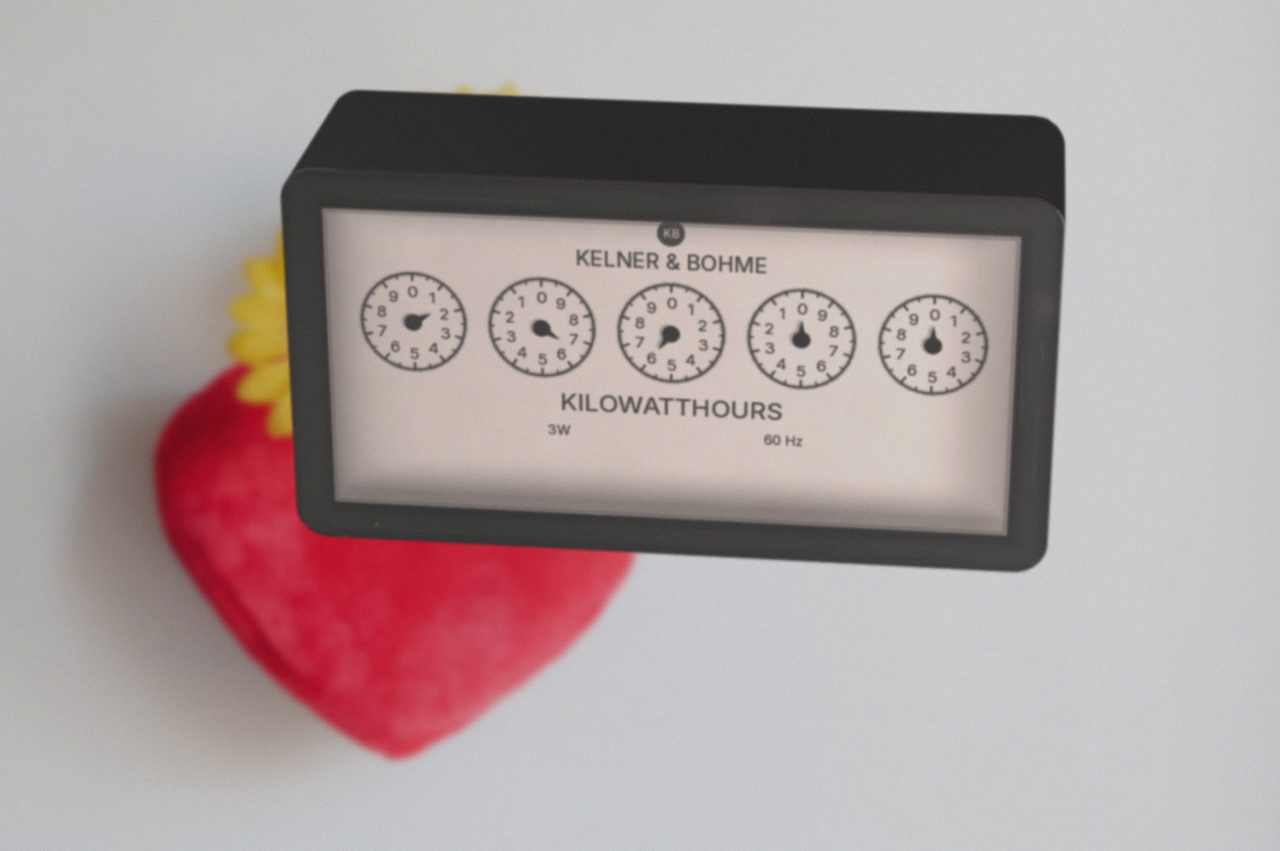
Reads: 16600kWh
